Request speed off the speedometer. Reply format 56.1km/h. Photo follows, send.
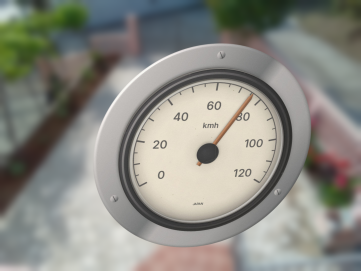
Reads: 75km/h
